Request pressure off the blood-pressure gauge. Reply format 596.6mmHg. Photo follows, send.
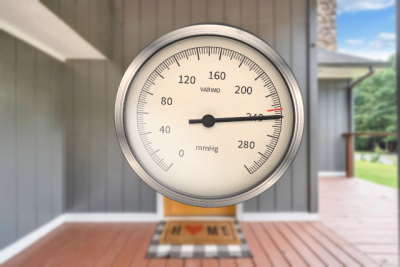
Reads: 240mmHg
